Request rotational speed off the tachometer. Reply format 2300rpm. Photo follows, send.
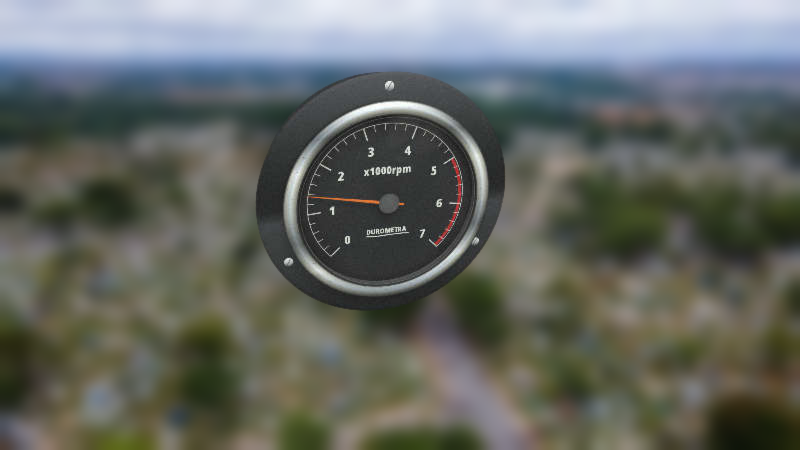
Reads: 1400rpm
